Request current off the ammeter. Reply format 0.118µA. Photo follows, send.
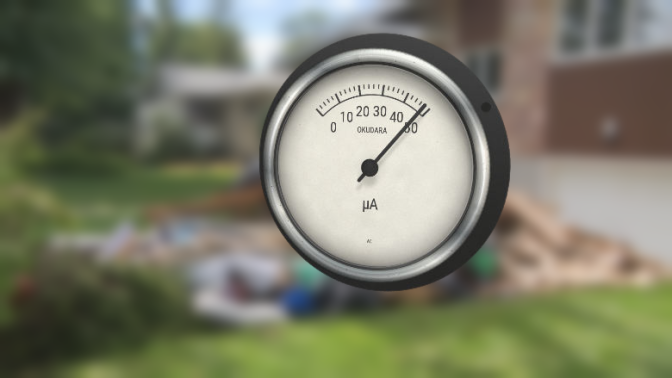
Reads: 48µA
